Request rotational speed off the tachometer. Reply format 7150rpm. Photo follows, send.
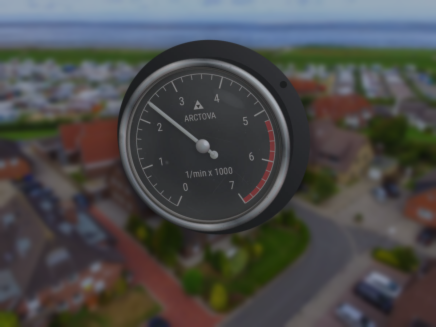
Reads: 2400rpm
